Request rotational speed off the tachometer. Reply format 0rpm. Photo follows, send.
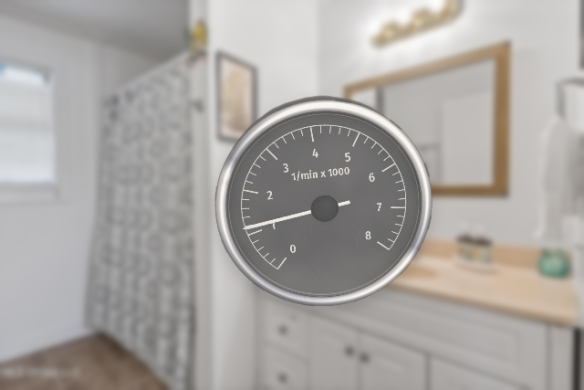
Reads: 1200rpm
